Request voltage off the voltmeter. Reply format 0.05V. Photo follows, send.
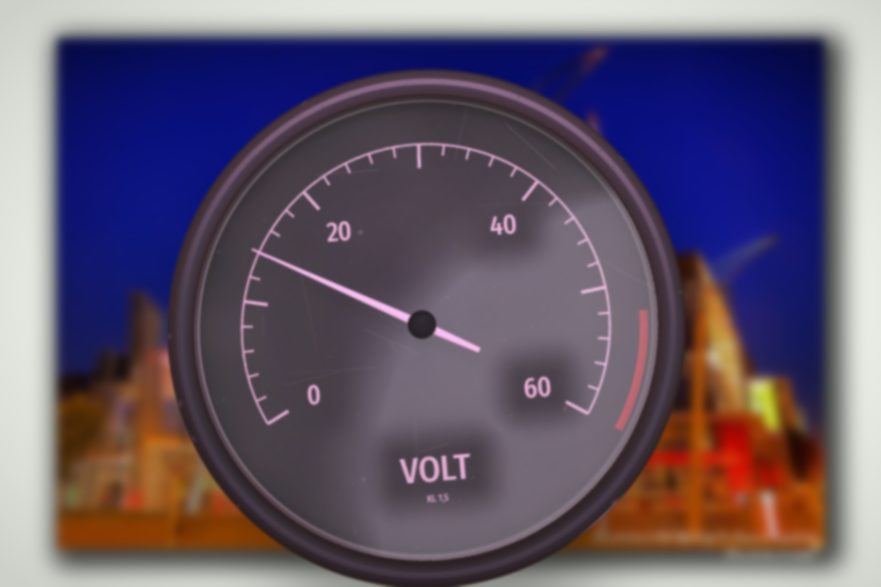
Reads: 14V
